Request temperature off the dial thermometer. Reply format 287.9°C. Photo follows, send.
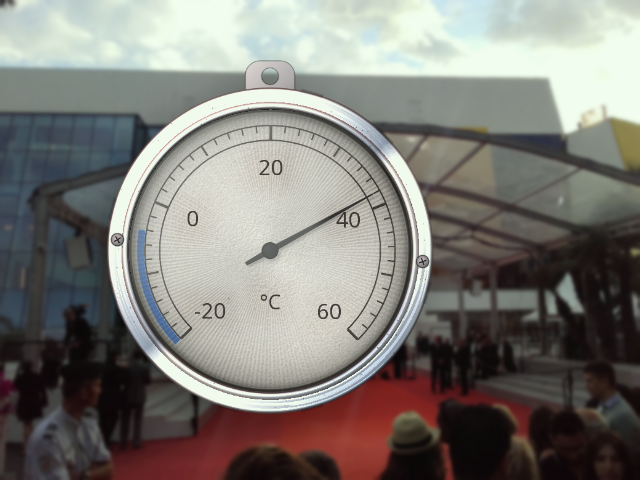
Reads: 38°C
